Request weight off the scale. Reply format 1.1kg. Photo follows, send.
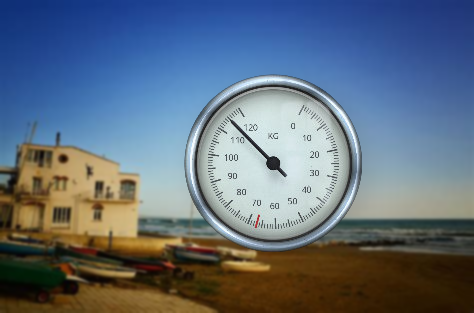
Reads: 115kg
